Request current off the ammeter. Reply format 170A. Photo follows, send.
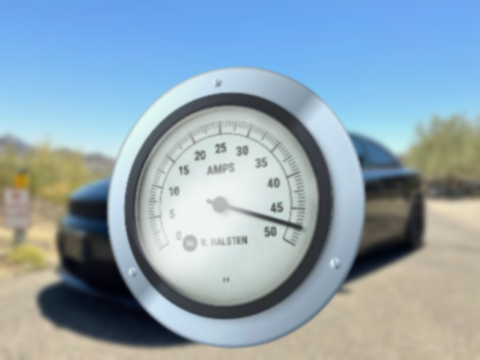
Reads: 47.5A
